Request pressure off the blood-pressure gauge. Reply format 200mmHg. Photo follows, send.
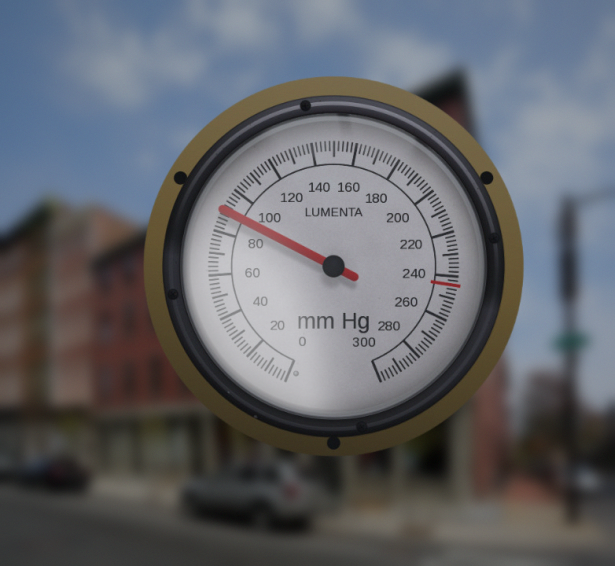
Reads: 90mmHg
